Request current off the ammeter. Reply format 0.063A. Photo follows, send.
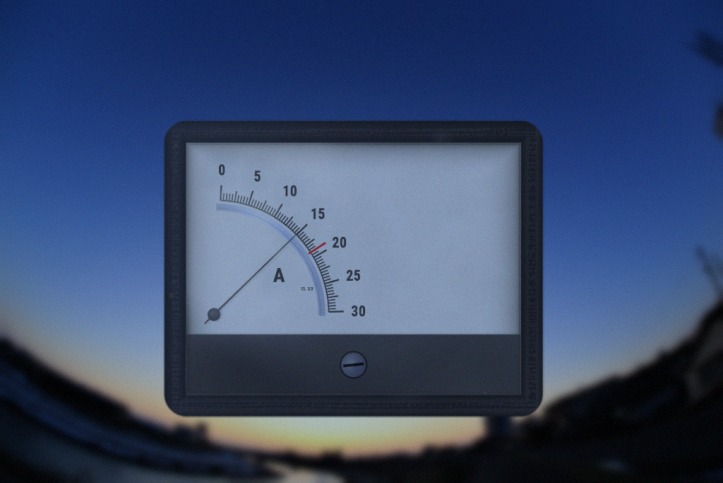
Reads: 15A
